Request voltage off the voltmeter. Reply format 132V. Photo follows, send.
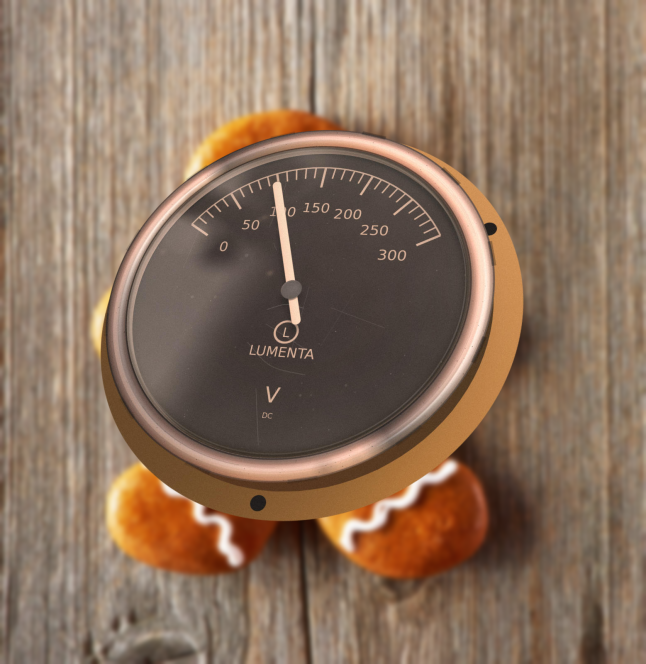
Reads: 100V
